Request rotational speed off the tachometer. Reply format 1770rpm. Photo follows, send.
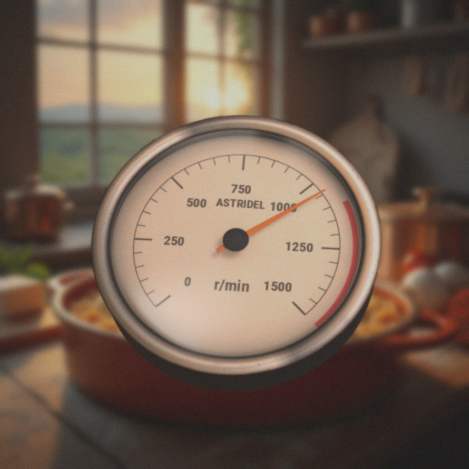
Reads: 1050rpm
